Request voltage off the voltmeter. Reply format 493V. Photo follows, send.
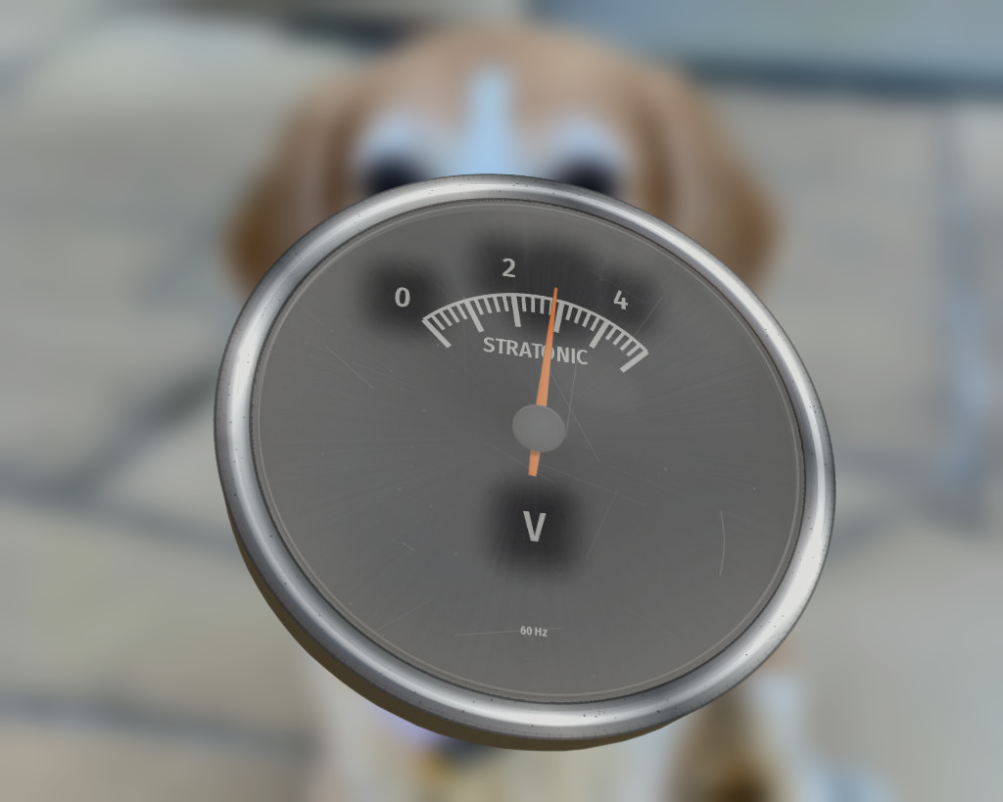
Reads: 2.8V
